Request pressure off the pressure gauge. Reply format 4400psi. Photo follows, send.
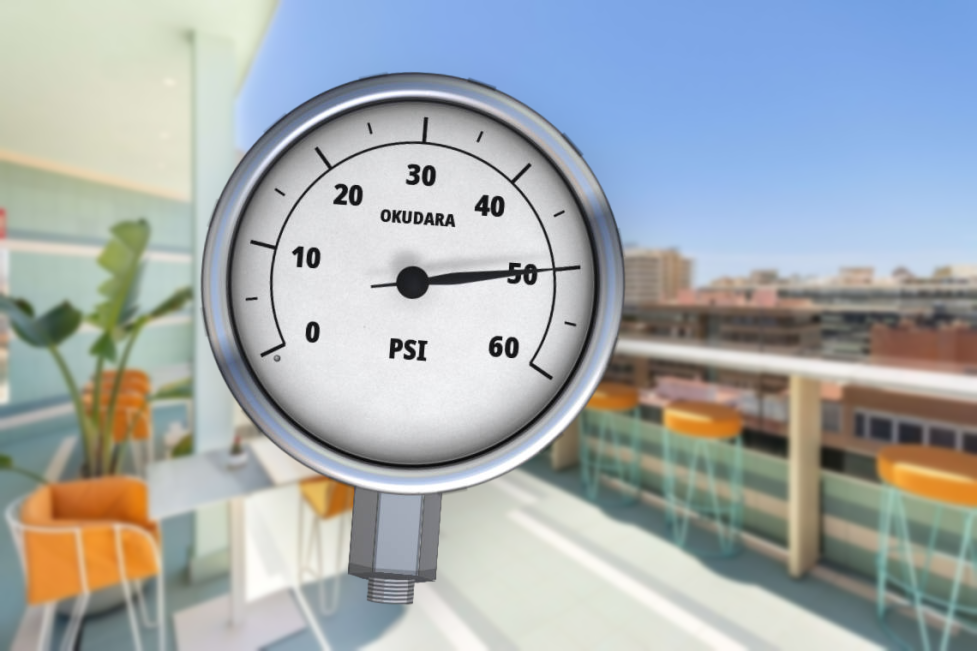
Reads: 50psi
